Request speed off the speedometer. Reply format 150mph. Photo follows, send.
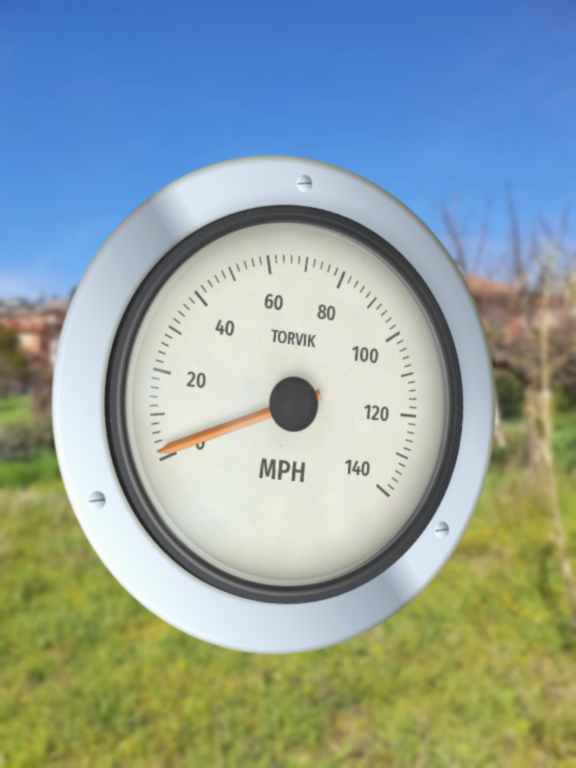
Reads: 2mph
